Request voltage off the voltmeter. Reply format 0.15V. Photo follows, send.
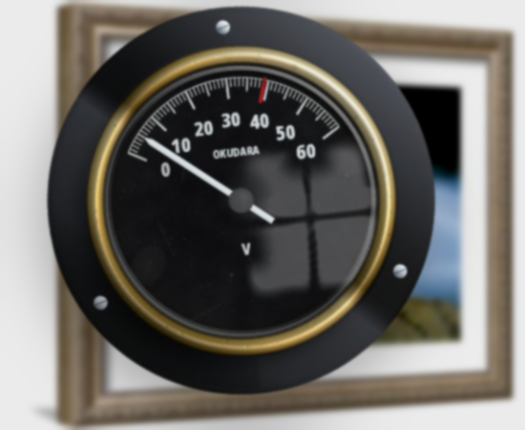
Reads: 5V
